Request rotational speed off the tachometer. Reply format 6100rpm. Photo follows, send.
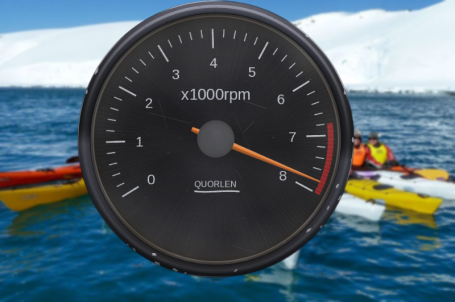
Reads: 7800rpm
